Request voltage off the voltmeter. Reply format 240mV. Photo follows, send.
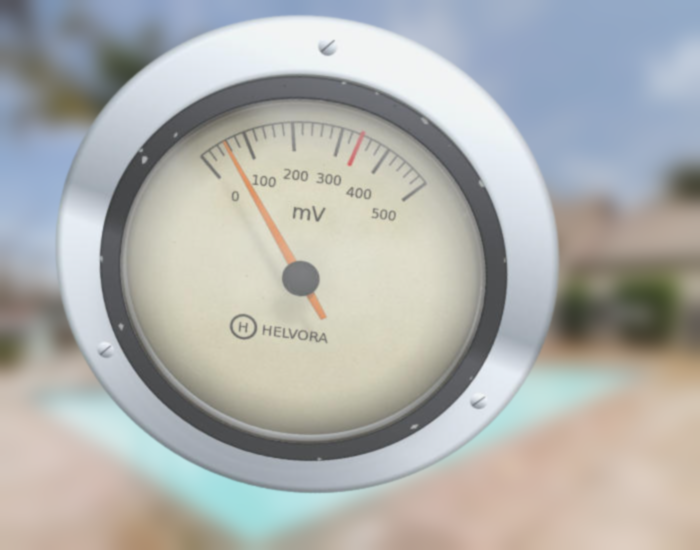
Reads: 60mV
